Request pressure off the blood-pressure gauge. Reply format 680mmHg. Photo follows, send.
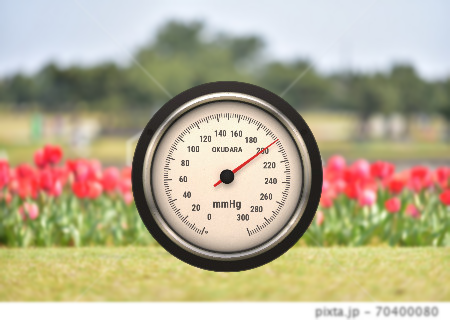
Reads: 200mmHg
